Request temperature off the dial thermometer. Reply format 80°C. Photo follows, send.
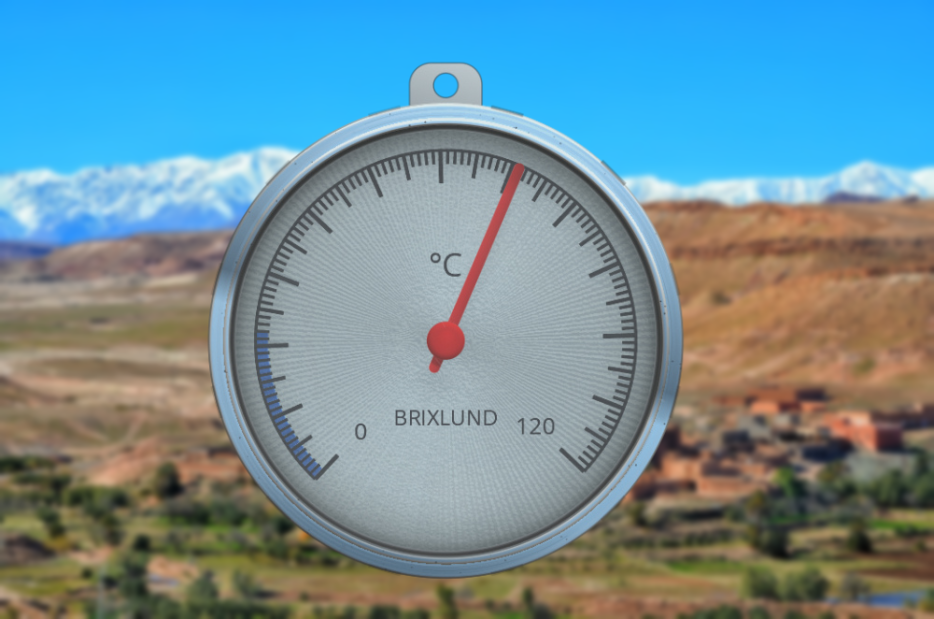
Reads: 71°C
